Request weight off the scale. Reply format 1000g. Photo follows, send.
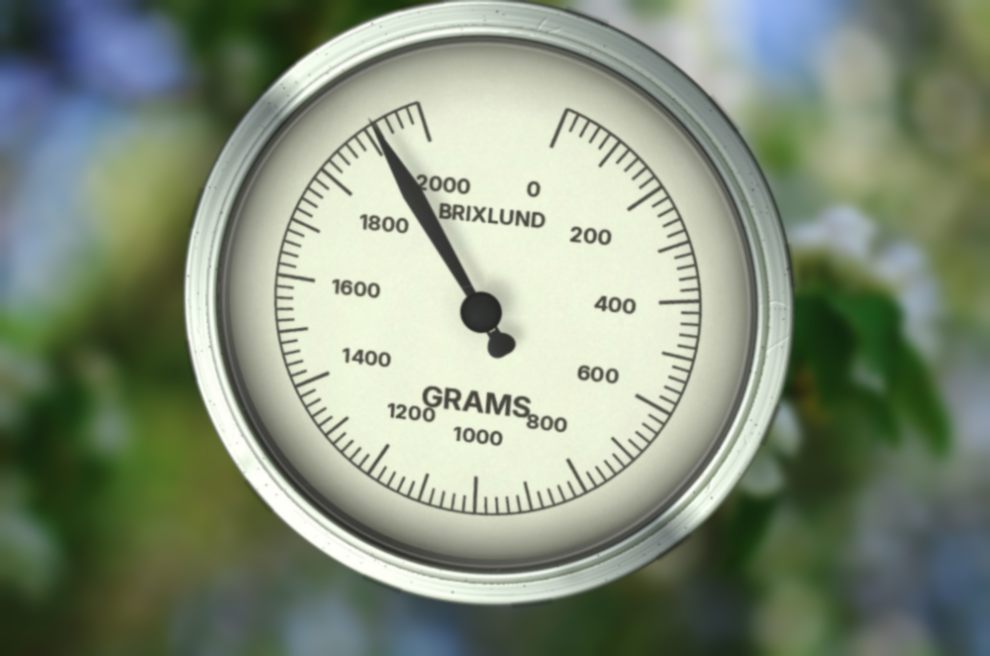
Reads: 1920g
